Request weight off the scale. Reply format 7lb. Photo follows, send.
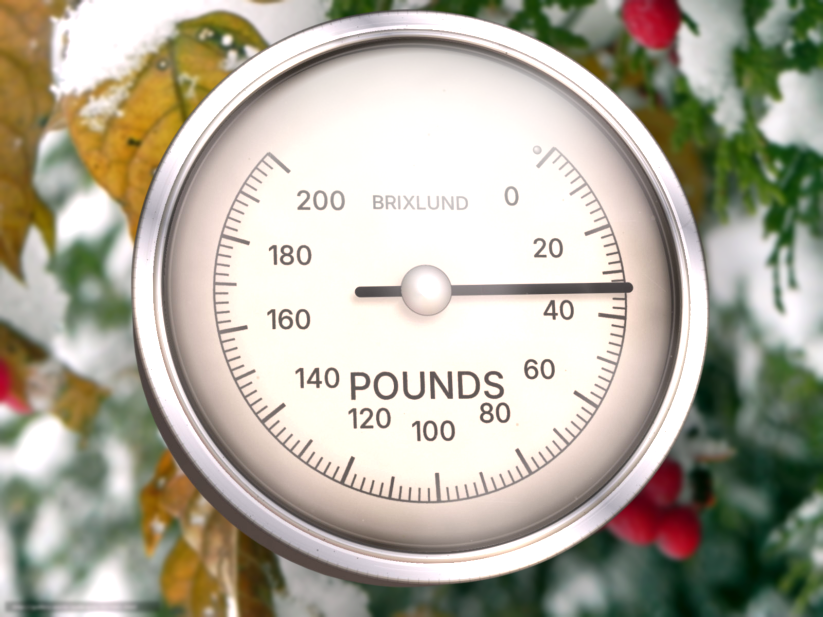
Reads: 34lb
